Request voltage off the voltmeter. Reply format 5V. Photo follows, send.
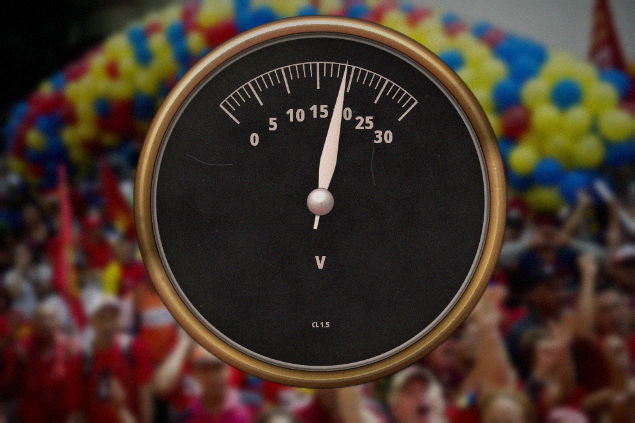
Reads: 19V
